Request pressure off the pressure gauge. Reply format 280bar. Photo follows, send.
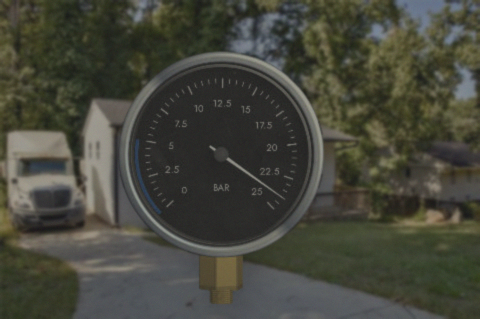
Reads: 24bar
